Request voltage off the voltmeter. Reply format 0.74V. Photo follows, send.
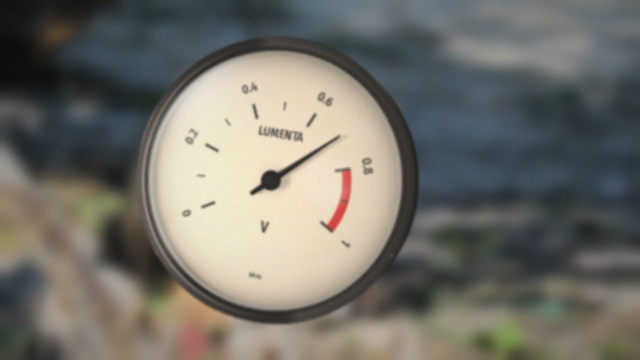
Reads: 0.7V
